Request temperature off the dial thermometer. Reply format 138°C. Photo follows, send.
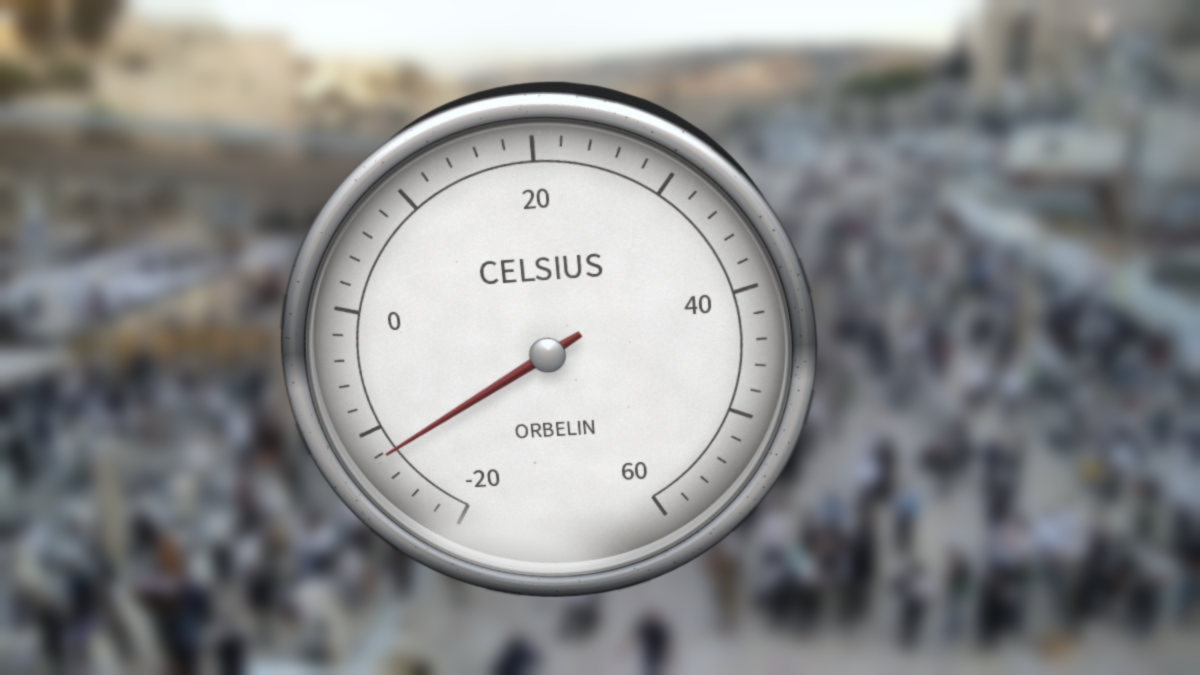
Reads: -12°C
